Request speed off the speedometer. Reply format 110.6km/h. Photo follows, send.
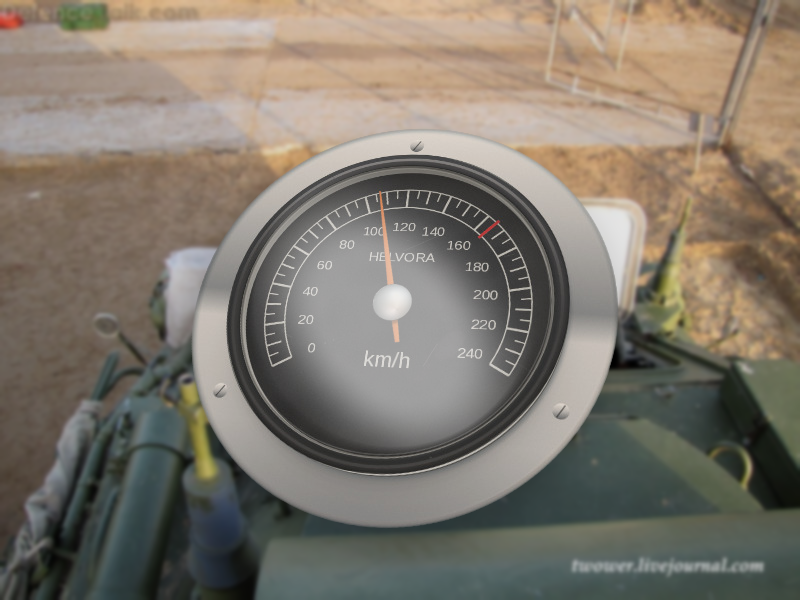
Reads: 107.5km/h
